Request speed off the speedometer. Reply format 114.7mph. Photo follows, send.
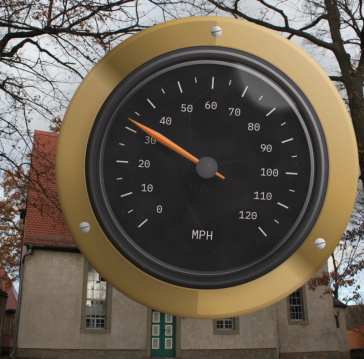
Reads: 32.5mph
